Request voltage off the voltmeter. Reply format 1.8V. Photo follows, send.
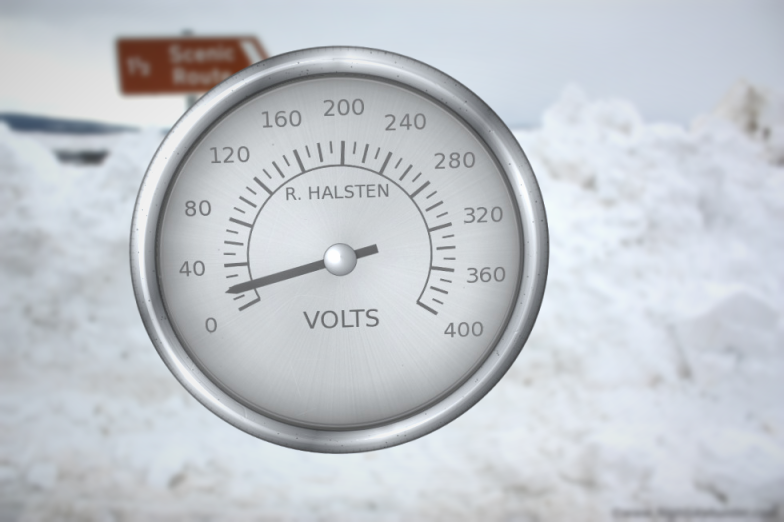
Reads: 20V
